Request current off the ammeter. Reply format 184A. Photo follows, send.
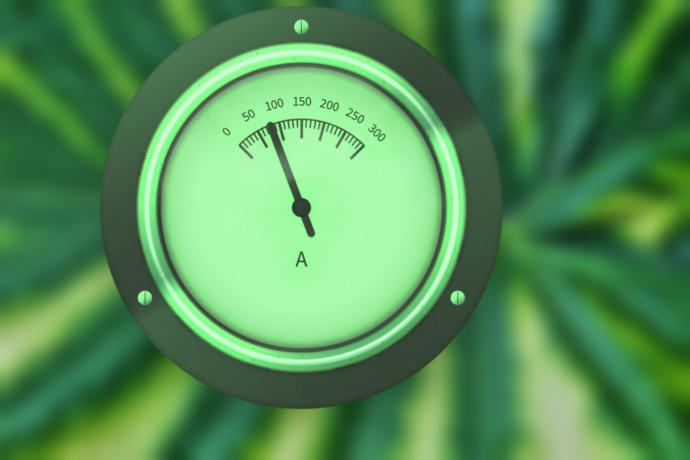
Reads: 80A
